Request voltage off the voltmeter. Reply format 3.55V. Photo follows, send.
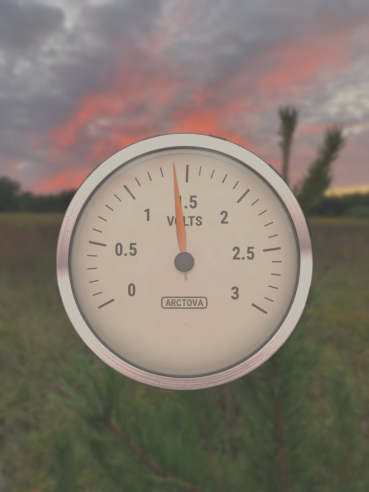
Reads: 1.4V
